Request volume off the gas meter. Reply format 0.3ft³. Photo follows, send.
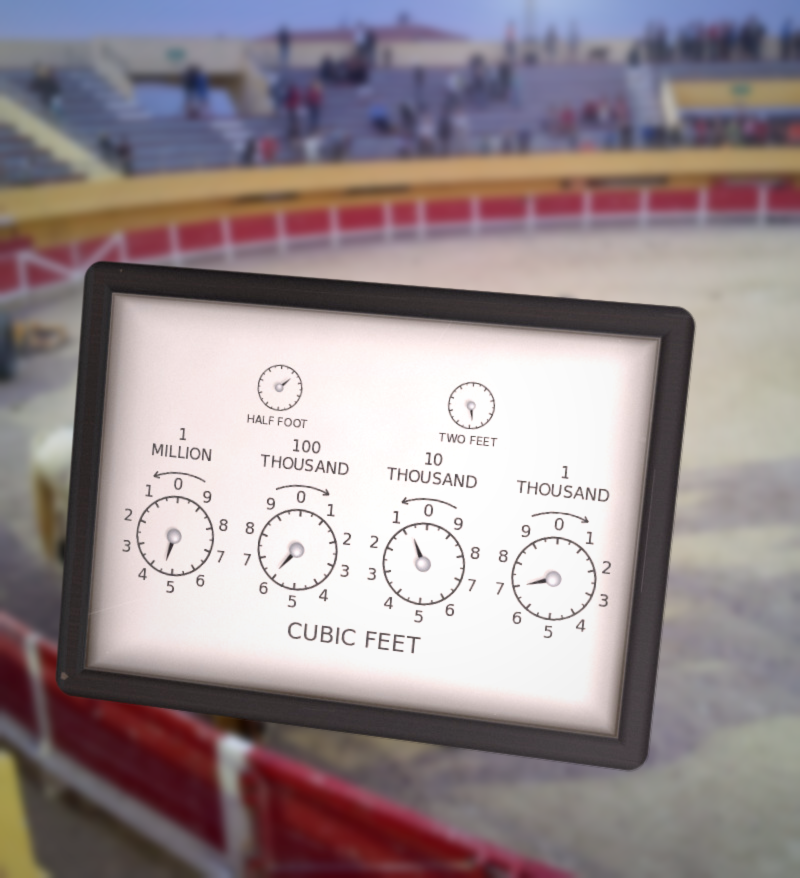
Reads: 460700ft³
